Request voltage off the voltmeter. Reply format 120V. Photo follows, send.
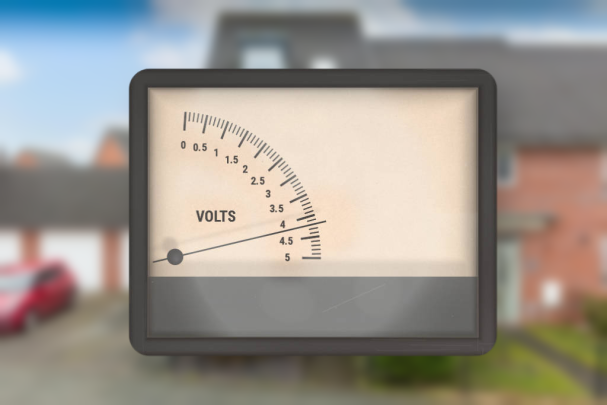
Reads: 4.2V
